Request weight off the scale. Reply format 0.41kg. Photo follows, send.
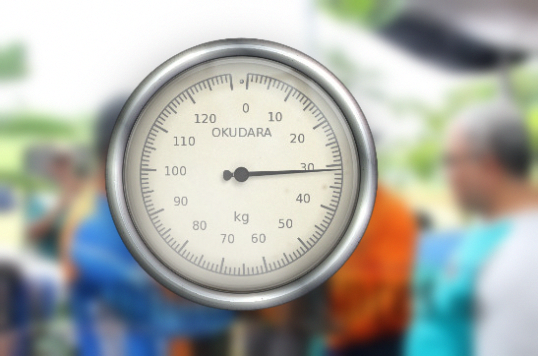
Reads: 31kg
